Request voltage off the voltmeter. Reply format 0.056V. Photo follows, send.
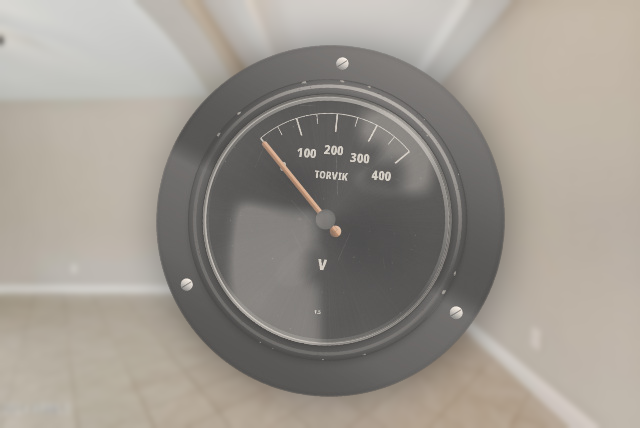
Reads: 0V
